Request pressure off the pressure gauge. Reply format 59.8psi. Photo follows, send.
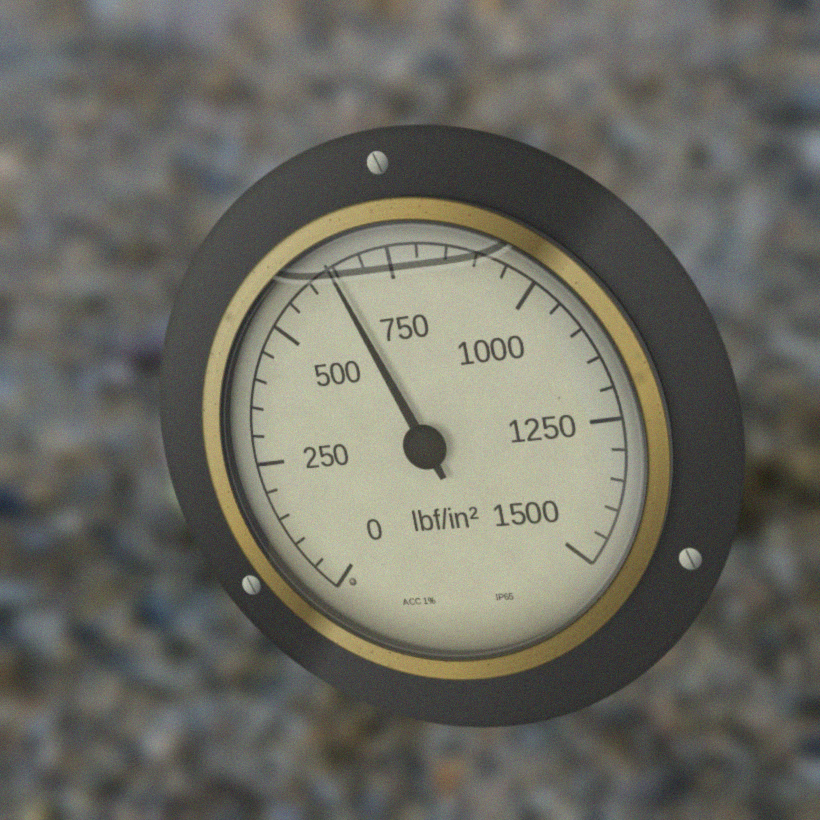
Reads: 650psi
